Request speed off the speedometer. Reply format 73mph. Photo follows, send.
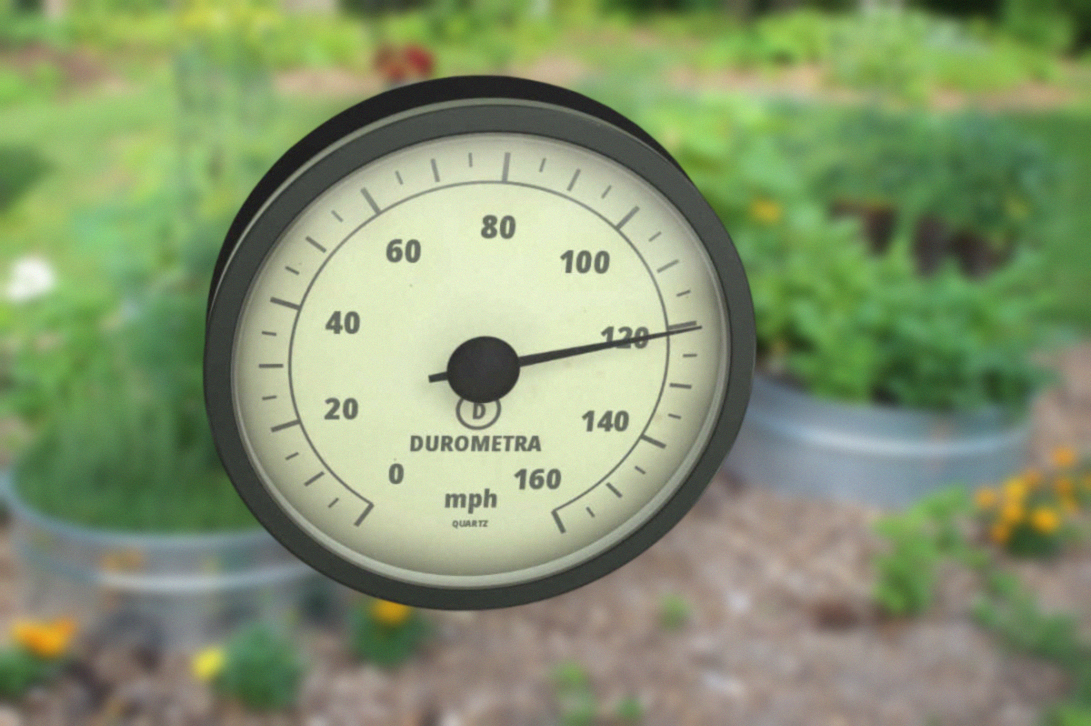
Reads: 120mph
